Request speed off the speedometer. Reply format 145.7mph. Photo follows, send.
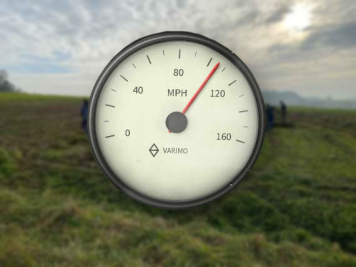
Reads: 105mph
